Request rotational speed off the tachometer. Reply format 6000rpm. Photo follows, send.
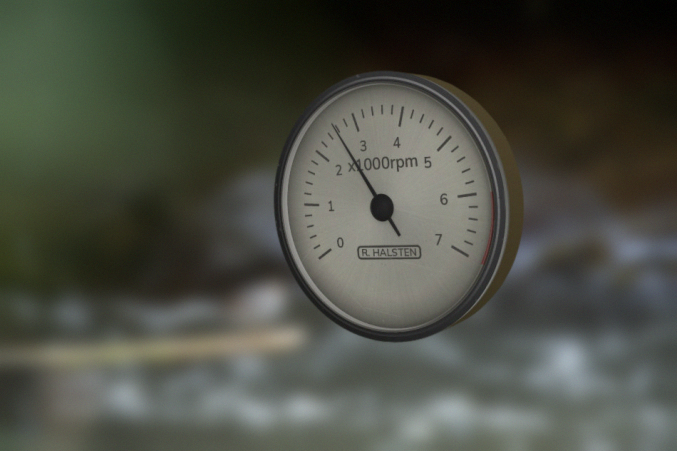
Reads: 2600rpm
